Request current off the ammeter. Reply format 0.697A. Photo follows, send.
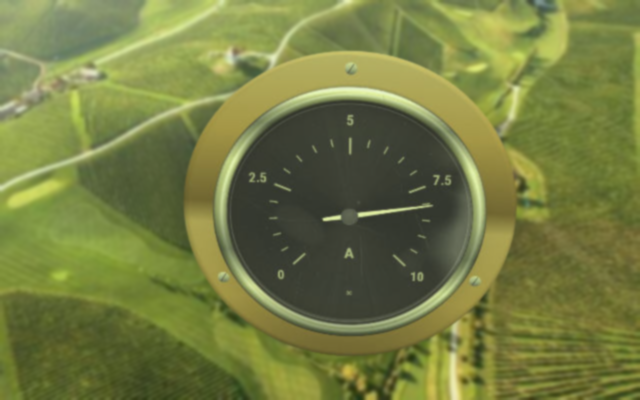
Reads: 8A
